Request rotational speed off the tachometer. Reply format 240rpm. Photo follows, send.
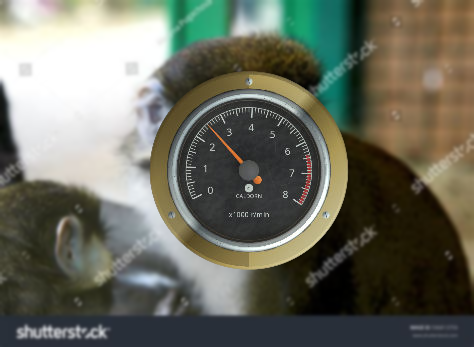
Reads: 2500rpm
